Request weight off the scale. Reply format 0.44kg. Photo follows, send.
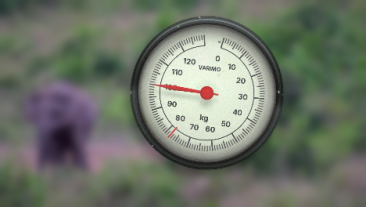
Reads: 100kg
